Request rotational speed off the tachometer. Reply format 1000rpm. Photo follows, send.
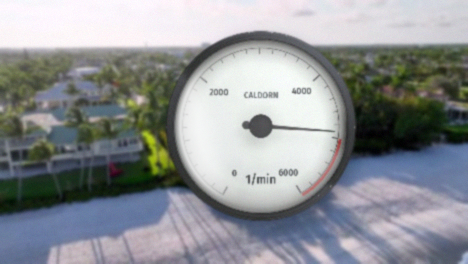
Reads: 4900rpm
